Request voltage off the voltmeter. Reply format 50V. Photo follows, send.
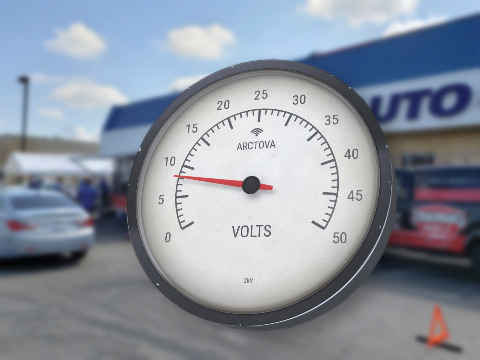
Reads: 8V
